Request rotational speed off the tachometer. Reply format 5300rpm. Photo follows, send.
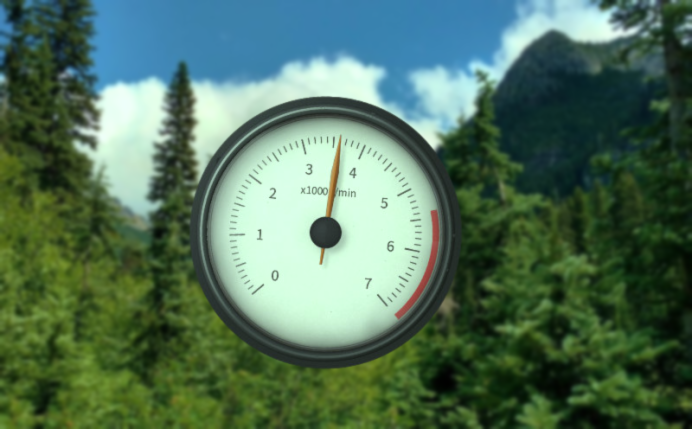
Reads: 3600rpm
